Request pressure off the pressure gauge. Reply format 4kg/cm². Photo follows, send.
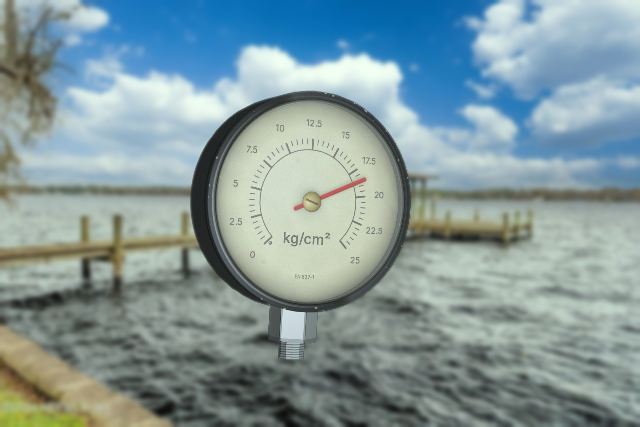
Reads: 18.5kg/cm²
